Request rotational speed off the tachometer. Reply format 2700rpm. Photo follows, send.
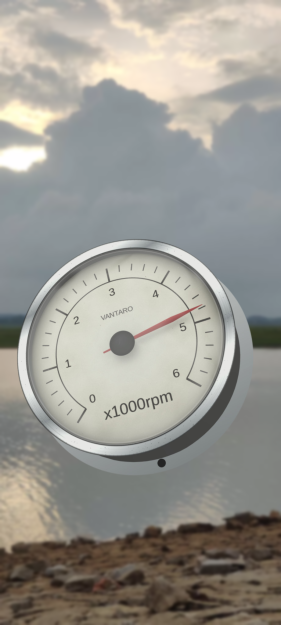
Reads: 4800rpm
